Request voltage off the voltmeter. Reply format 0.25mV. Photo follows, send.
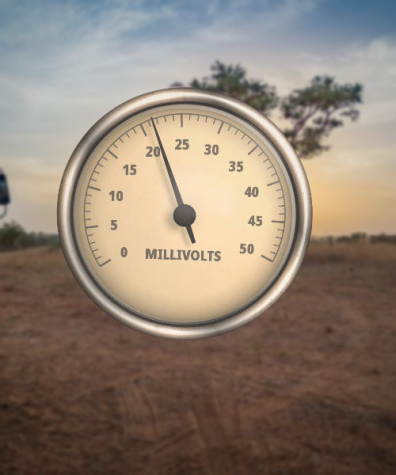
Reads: 21.5mV
